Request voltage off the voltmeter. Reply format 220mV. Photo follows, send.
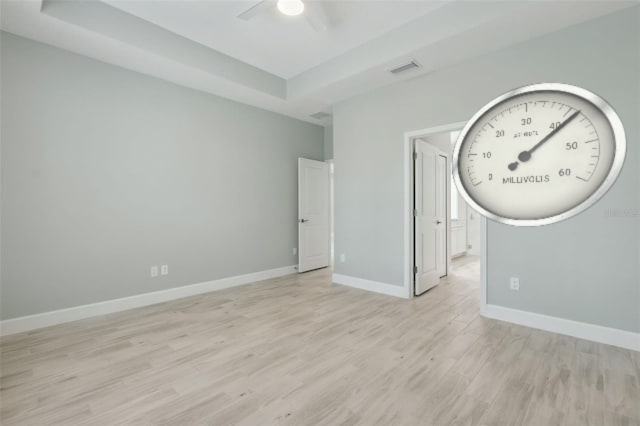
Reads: 42mV
